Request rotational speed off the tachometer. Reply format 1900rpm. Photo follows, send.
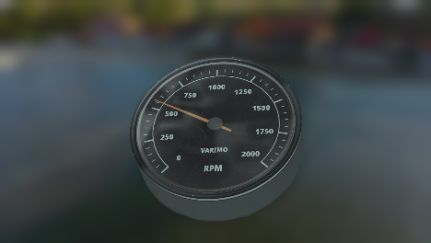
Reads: 550rpm
